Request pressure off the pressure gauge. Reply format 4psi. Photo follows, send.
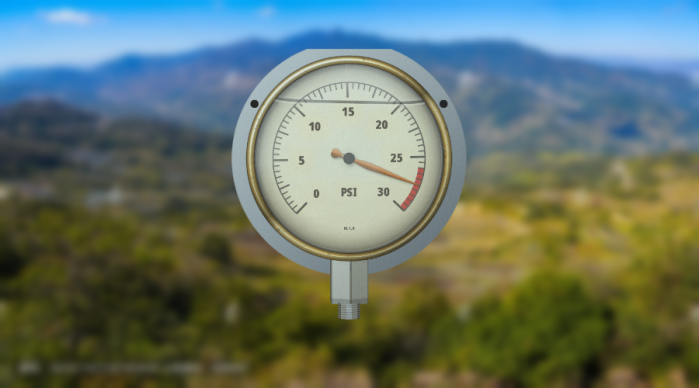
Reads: 27.5psi
